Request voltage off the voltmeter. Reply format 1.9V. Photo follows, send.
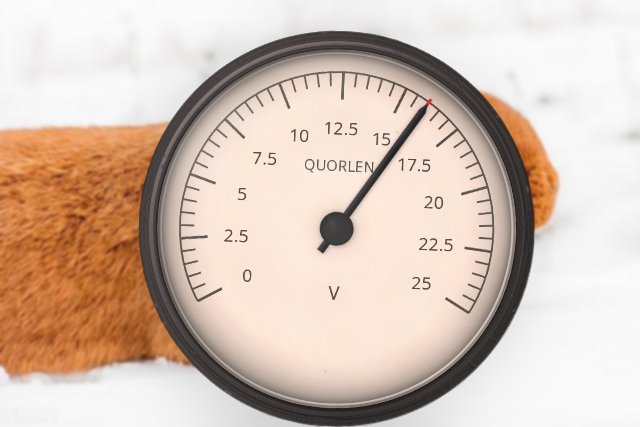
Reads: 16V
